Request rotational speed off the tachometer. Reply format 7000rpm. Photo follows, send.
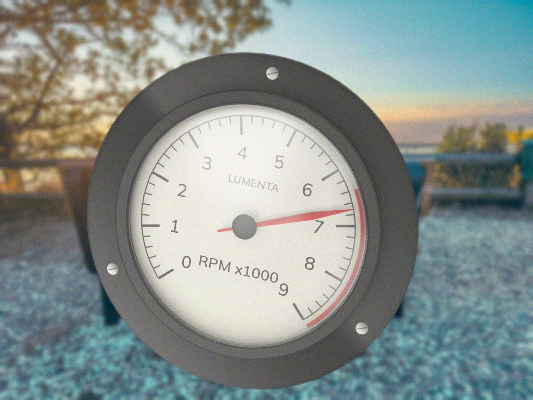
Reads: 6700rpm
